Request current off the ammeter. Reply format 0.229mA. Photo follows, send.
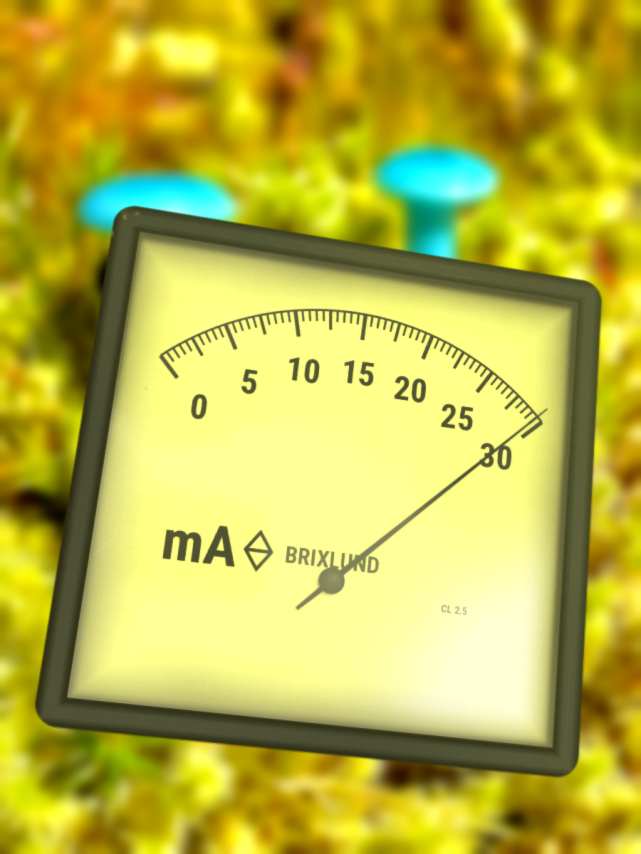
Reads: 29.5mA
